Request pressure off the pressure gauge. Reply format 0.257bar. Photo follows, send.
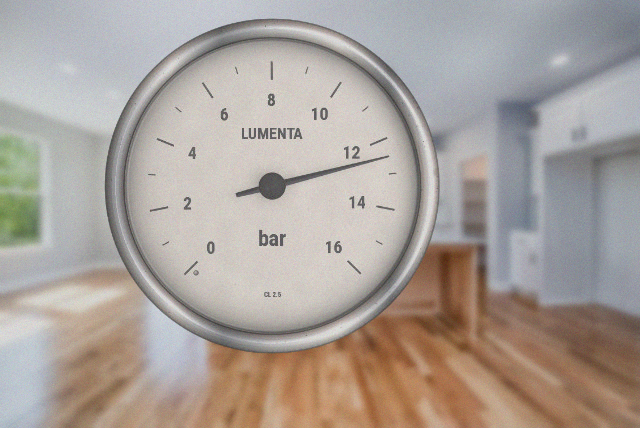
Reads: 12.5bar
